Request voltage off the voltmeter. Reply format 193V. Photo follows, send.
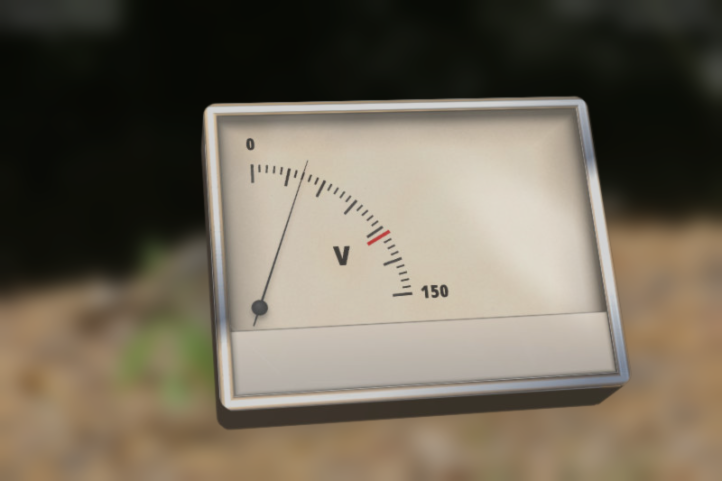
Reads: 35V
